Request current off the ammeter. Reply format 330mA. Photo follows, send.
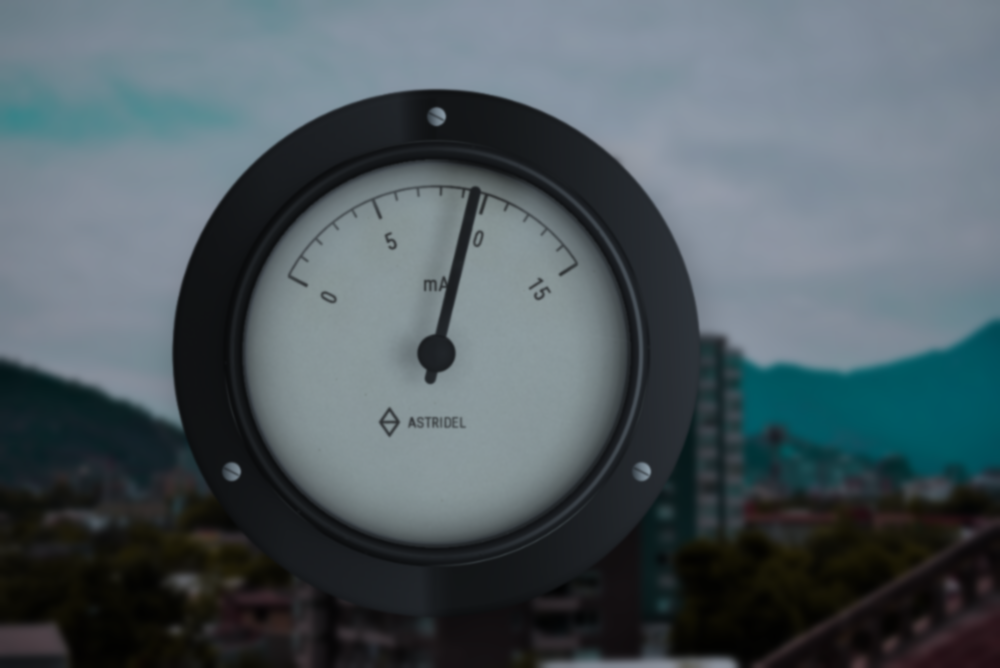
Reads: 9.5mA
